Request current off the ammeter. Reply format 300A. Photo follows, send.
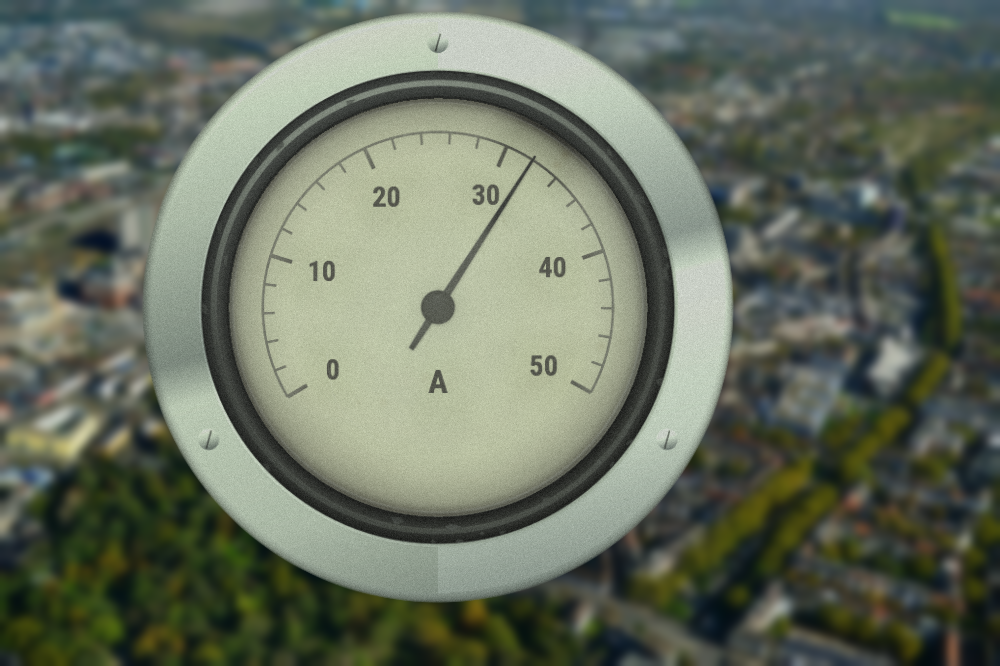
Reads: 32A
